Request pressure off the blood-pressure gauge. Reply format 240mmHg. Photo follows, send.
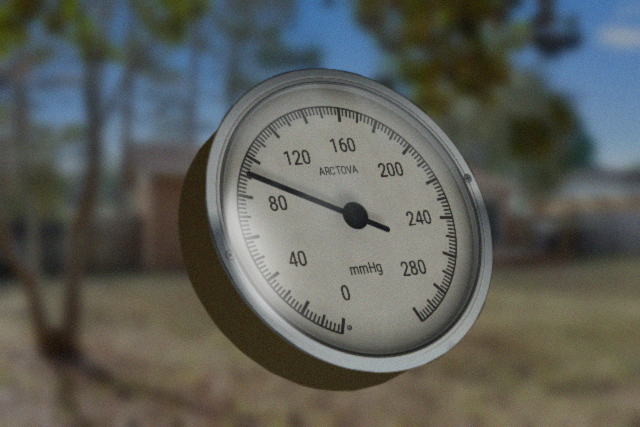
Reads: 90mmHg
